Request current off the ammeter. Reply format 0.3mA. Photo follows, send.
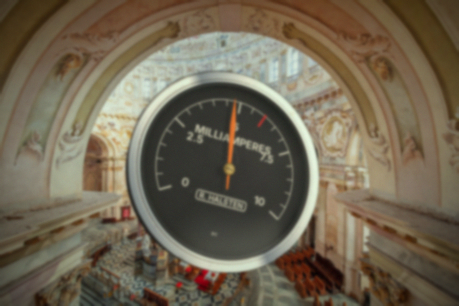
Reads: 4.75mA
